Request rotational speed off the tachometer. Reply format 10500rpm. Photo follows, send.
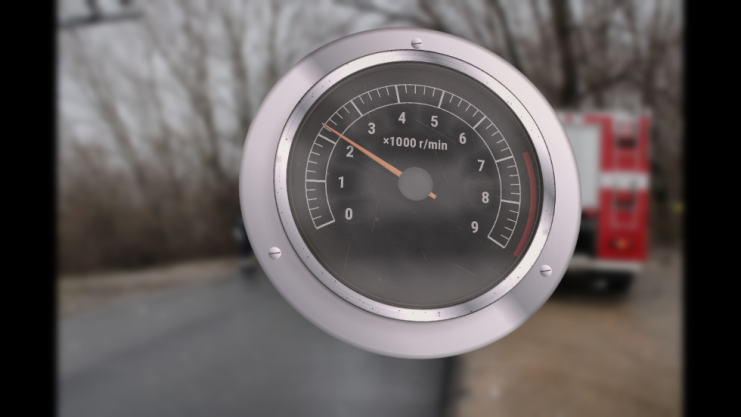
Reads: 2200rpm
